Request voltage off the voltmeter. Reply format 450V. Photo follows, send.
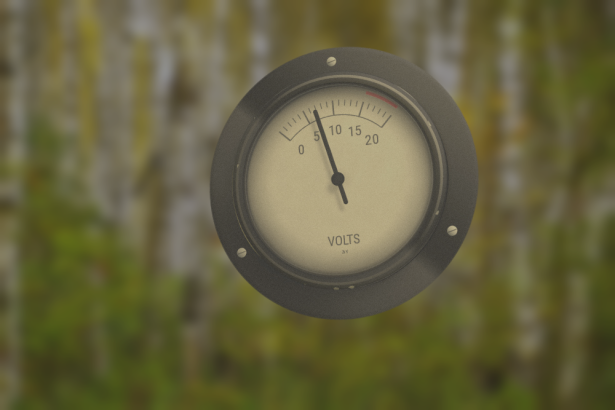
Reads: 7V
